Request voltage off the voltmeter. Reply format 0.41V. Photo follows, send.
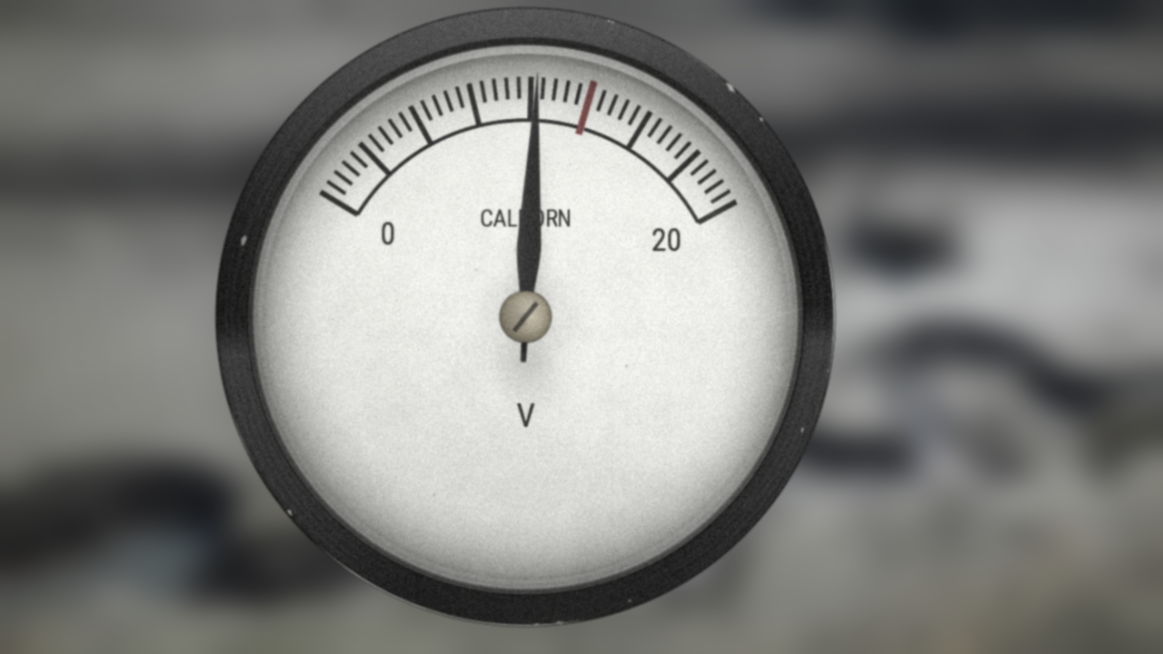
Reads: 10.25V
